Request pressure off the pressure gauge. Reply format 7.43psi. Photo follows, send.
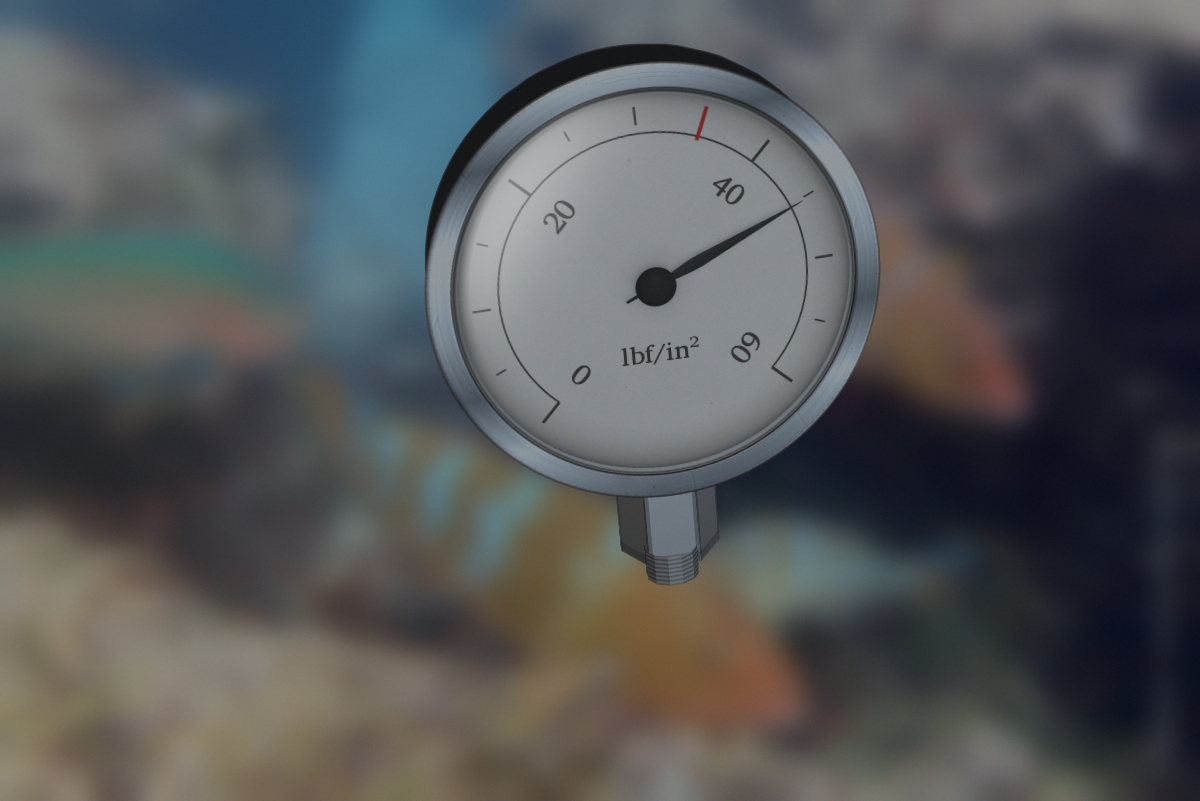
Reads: 45psi
